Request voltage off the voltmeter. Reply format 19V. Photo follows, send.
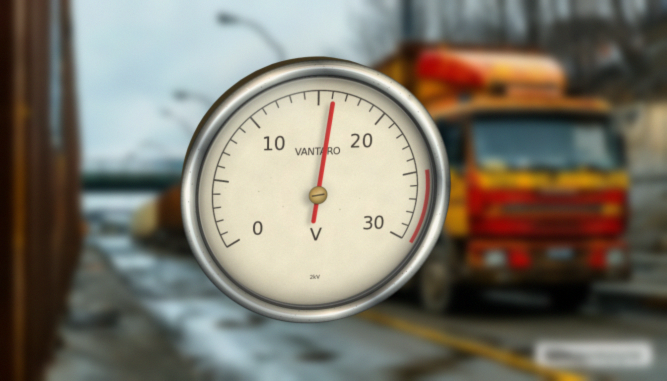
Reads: 16V
